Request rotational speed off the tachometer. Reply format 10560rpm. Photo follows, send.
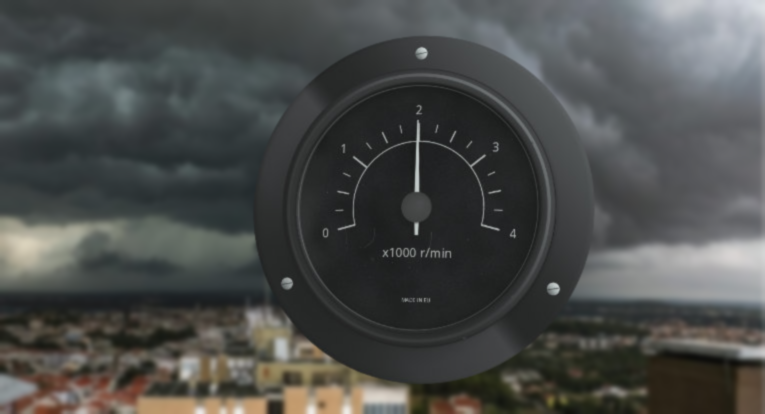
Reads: 2000rpm
